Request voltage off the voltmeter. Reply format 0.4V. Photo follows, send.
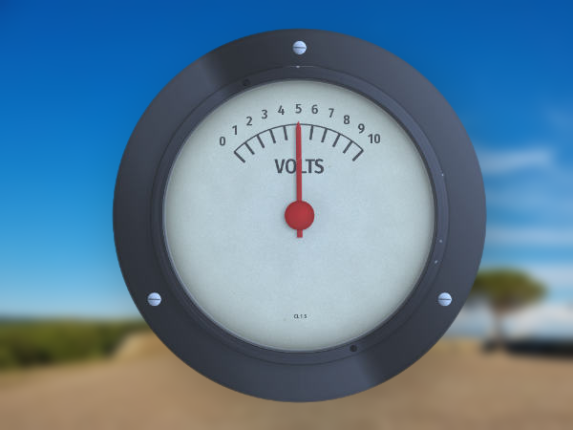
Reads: 5V
